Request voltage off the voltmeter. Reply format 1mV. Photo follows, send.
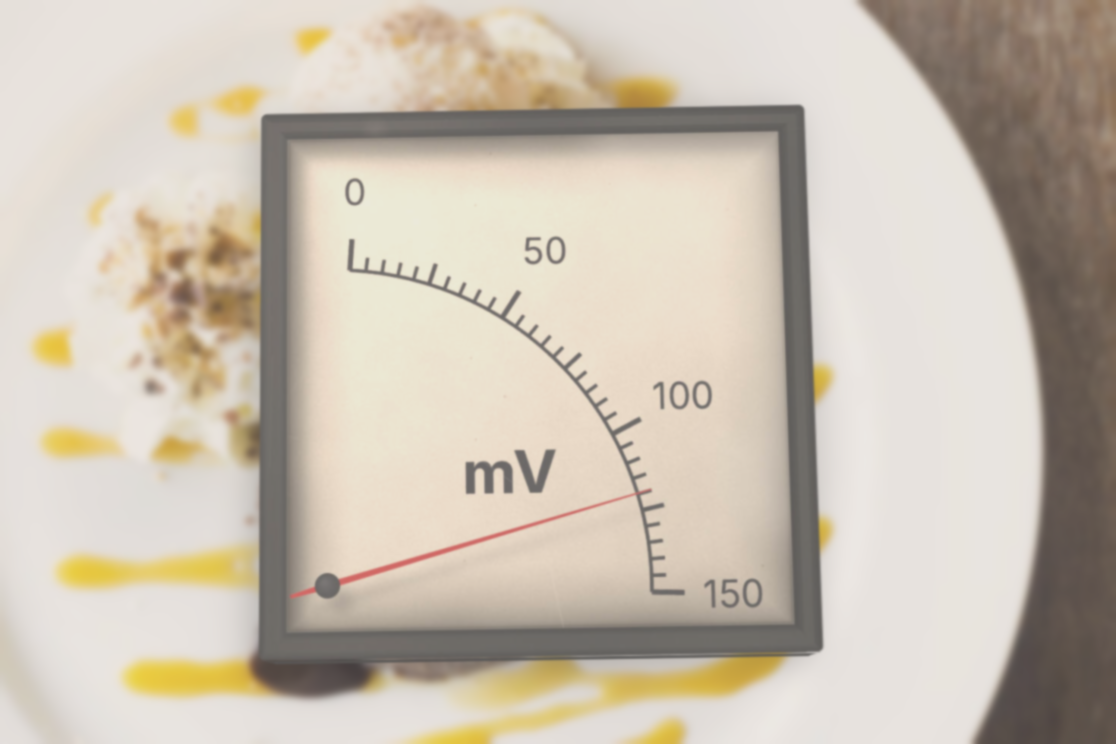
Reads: 120mV
